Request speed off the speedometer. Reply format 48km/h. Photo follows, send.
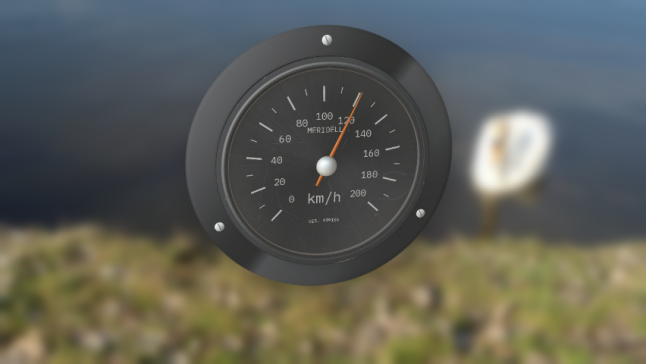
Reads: 120km/h
